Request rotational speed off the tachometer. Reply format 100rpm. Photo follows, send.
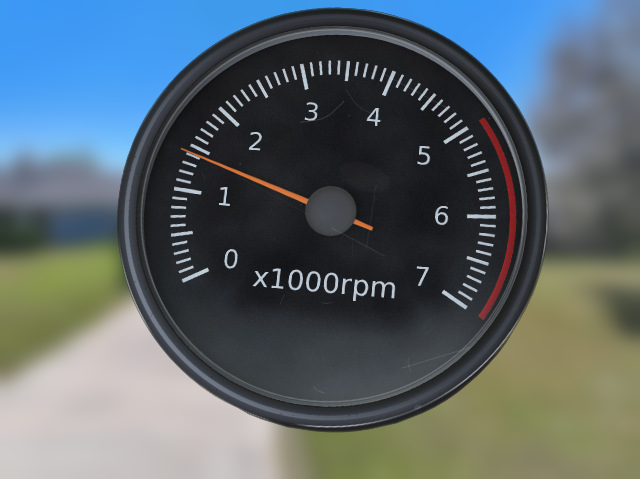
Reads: 1400rpm
